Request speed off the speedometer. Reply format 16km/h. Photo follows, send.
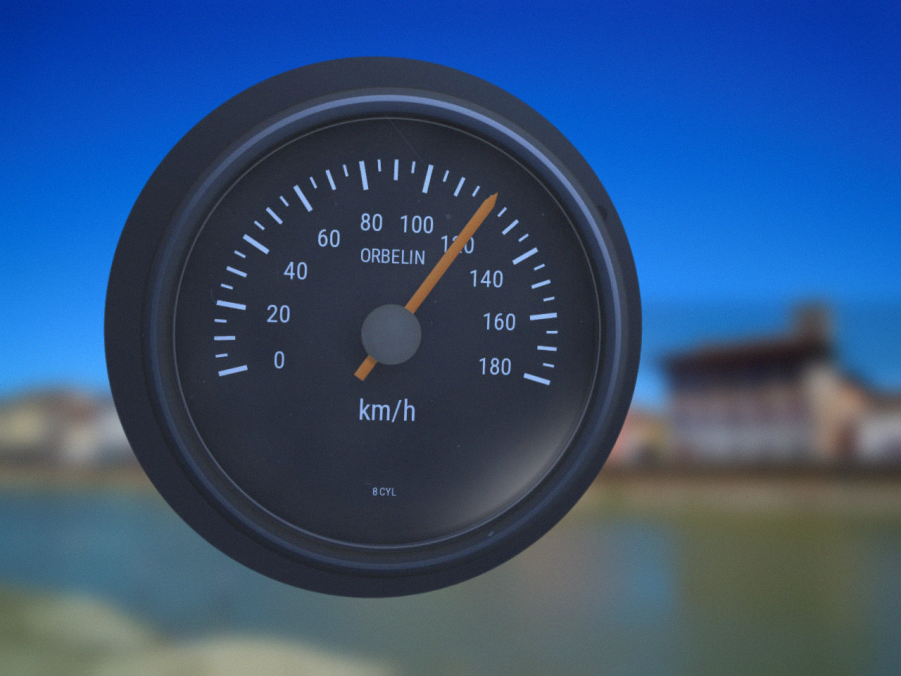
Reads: 120km/h
